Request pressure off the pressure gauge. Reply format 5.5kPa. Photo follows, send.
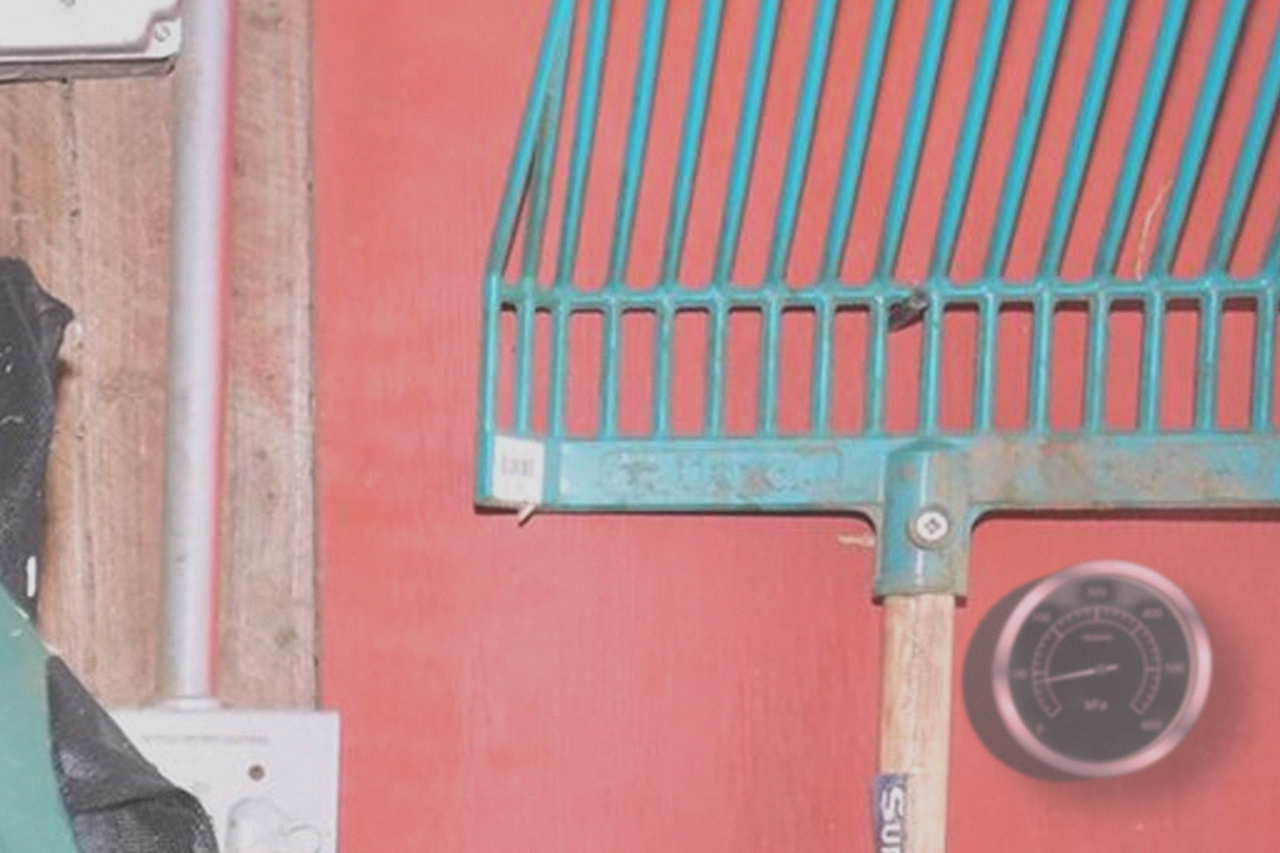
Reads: 80kPa
